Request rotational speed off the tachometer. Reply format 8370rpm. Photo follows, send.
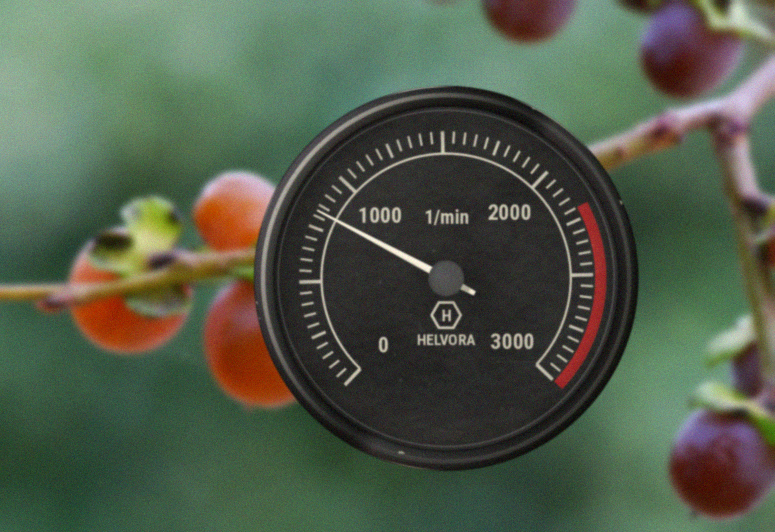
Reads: 825rpm
